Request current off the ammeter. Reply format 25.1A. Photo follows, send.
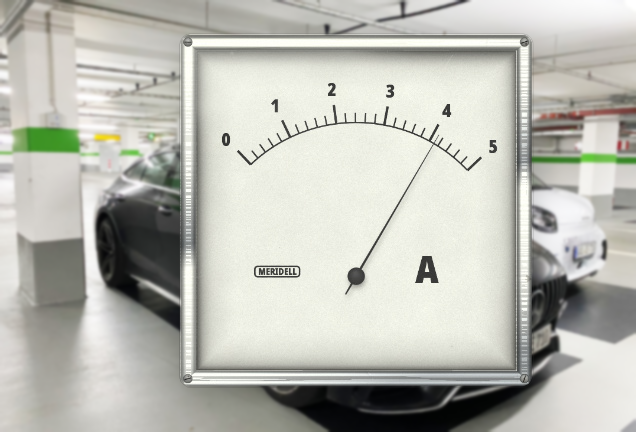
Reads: 4.1A
